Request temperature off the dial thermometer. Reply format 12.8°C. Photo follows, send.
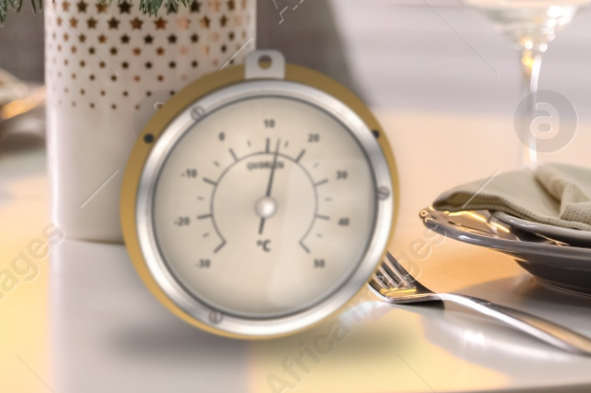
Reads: 12.5°C
